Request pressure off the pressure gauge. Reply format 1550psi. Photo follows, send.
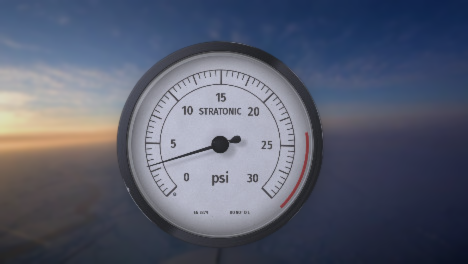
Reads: 3psi
